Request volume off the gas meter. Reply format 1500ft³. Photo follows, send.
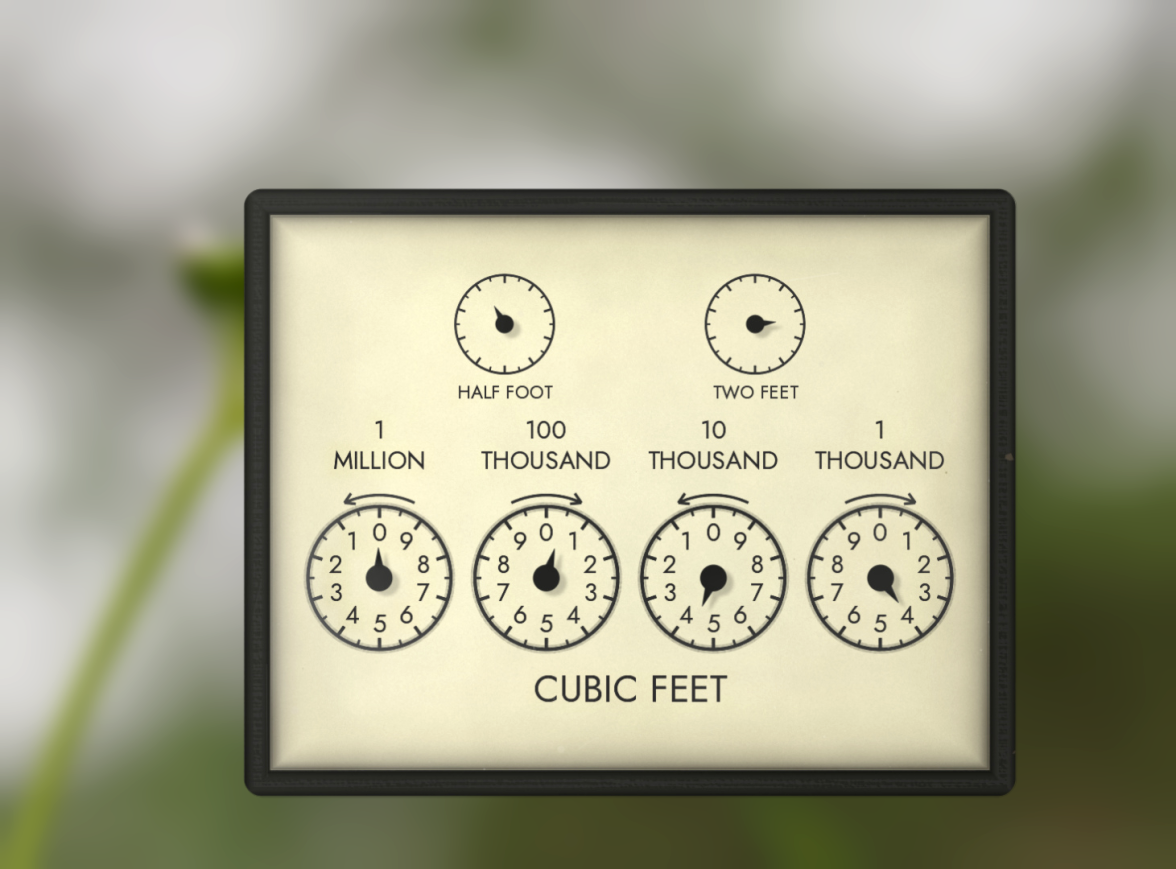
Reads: 4400ft³
